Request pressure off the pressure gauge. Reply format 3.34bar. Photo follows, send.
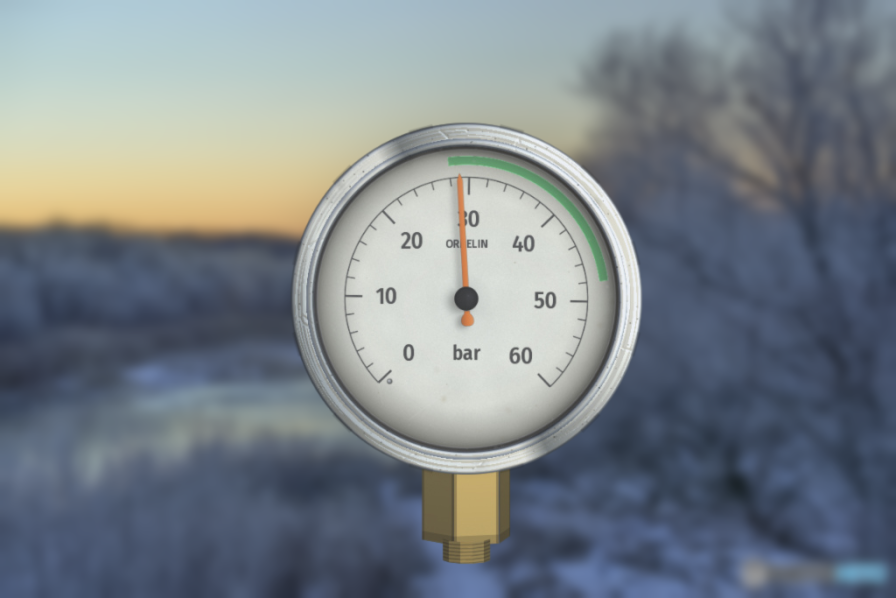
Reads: 29bar
